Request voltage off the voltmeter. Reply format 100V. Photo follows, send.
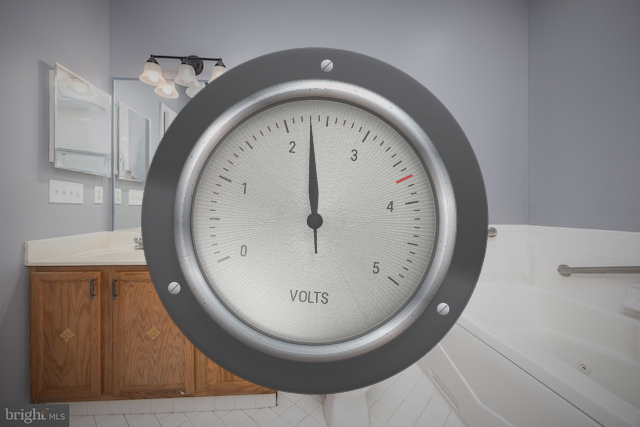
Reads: 2.3V
